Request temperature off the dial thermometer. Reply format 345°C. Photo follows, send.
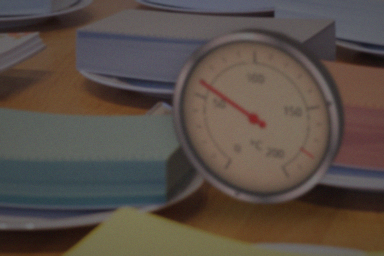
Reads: 60°C
